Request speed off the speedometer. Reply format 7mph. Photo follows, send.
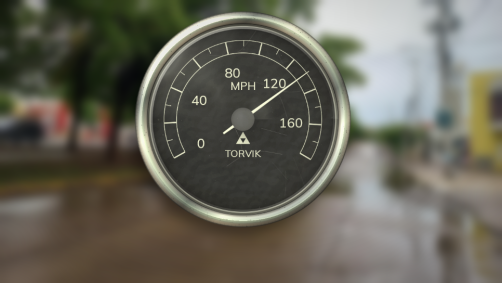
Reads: 130mph
